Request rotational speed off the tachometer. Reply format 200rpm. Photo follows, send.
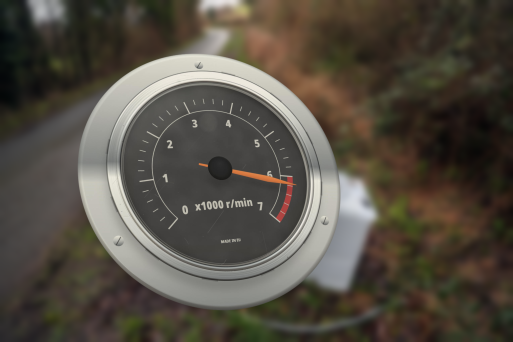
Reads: 6200rpm
